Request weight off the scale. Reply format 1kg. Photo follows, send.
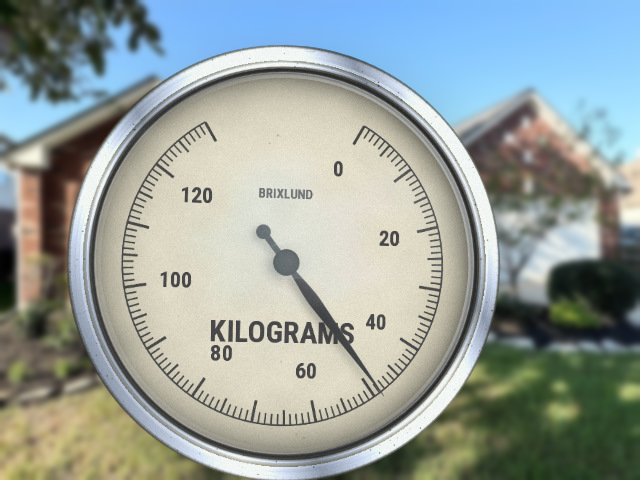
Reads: 49kg
